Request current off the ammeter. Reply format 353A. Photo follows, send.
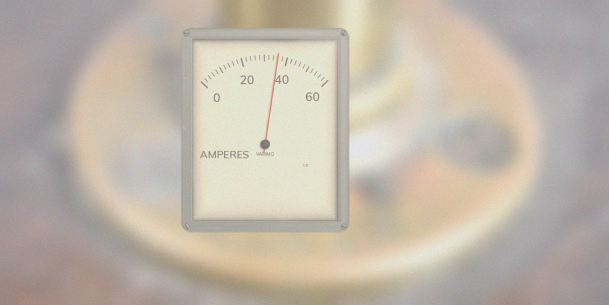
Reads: 36A
